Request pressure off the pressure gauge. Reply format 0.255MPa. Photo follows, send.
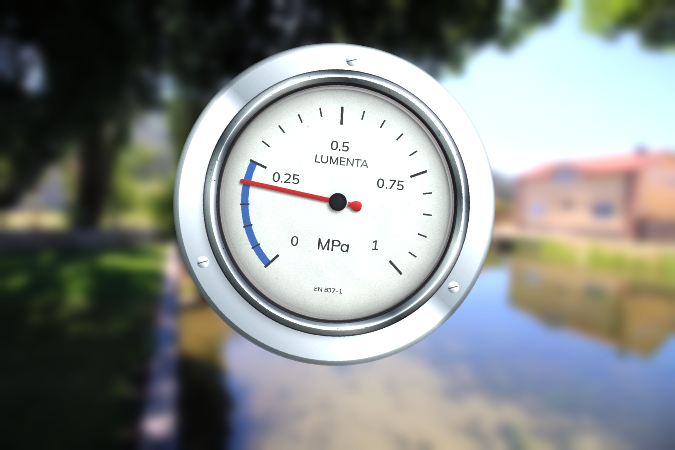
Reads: 0.2MPa
